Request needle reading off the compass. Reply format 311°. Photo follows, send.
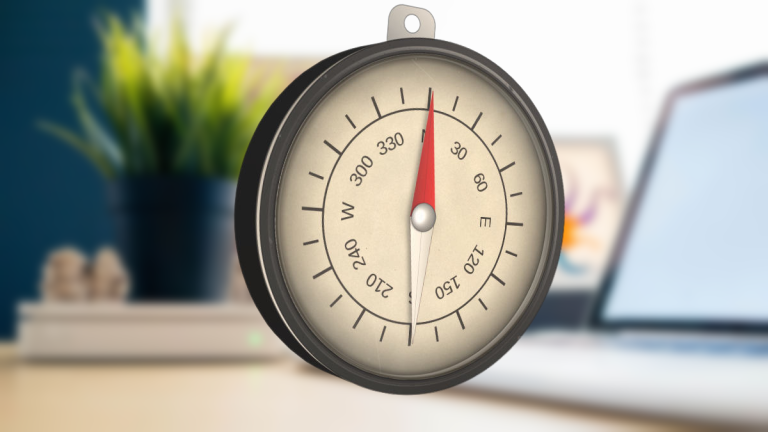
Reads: 0°
